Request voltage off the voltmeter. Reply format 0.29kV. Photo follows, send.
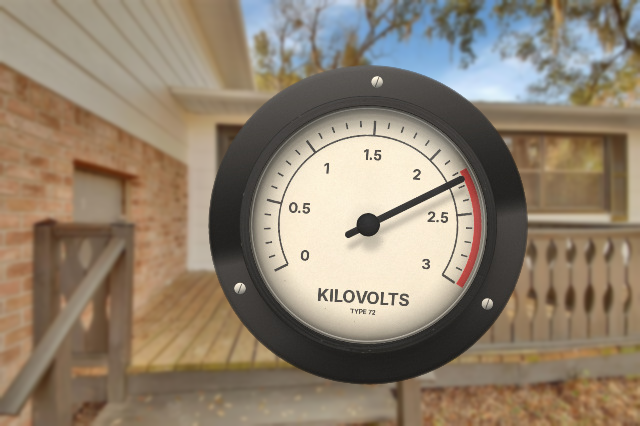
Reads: 2.25kV
